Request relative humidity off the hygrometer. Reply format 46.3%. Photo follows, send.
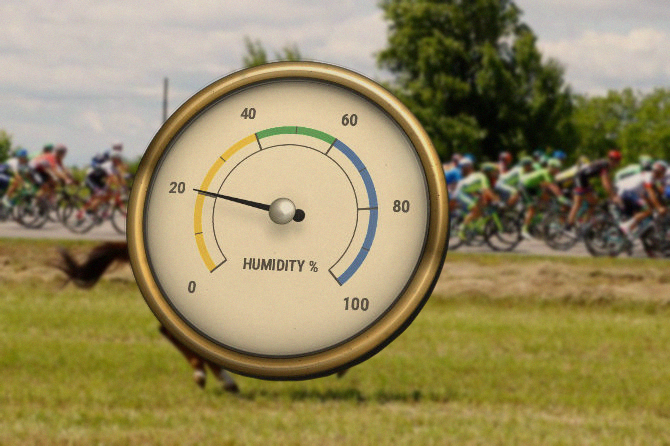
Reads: 20%
